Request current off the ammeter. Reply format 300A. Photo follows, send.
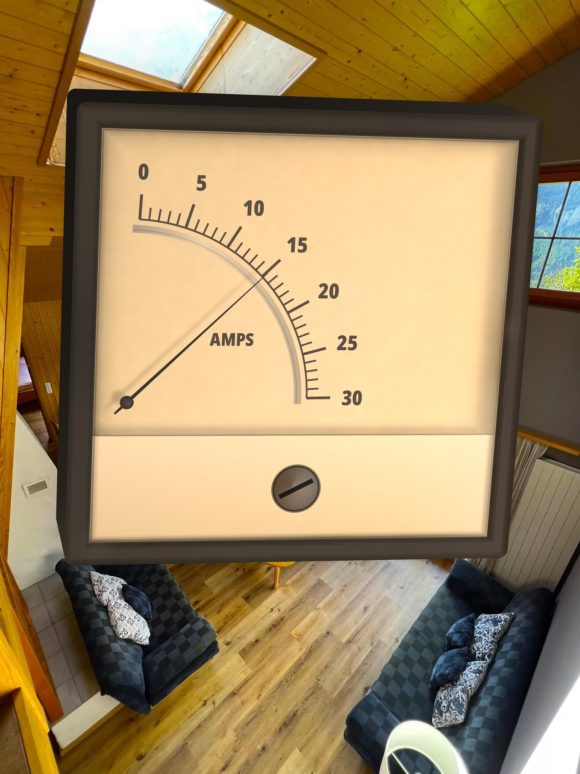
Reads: 15A
